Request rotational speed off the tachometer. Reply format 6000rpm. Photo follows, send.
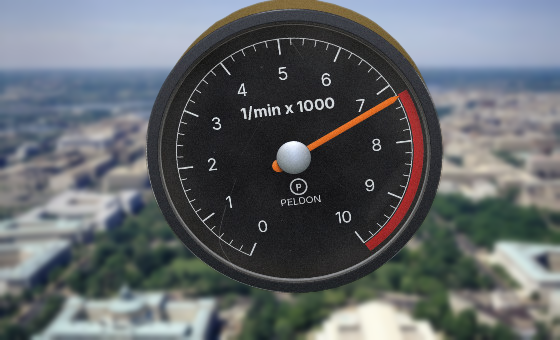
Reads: 7200rpm
